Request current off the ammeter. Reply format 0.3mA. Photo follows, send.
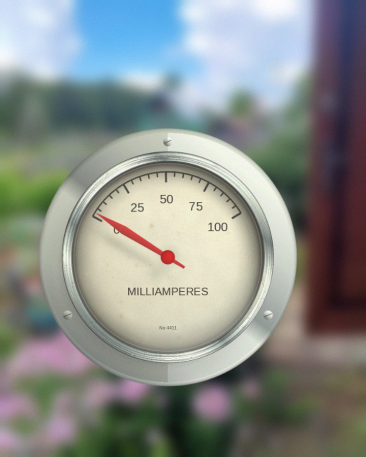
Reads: 2.5mA
